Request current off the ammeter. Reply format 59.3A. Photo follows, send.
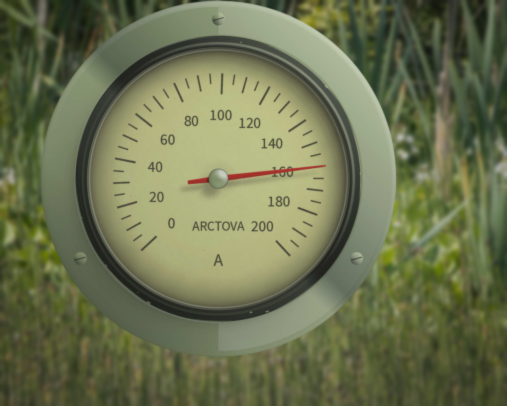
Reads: 160A
